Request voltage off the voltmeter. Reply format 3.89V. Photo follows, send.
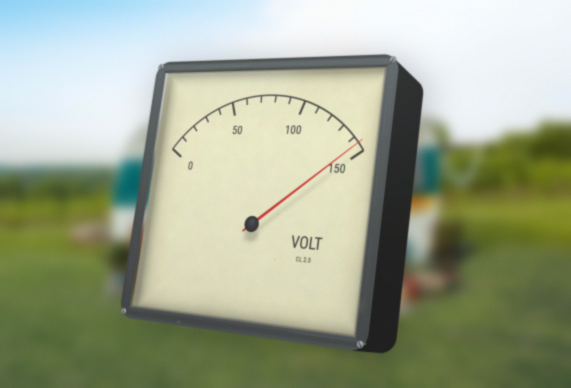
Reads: 145V
